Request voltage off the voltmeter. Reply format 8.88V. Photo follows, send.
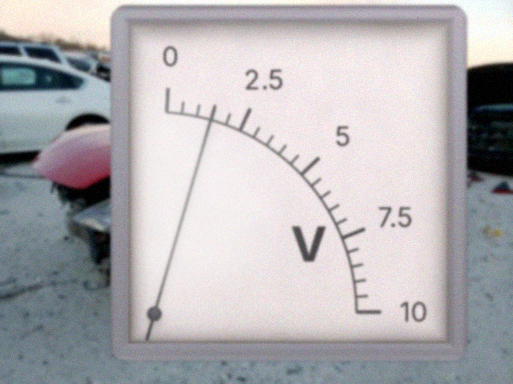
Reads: 1.5V
